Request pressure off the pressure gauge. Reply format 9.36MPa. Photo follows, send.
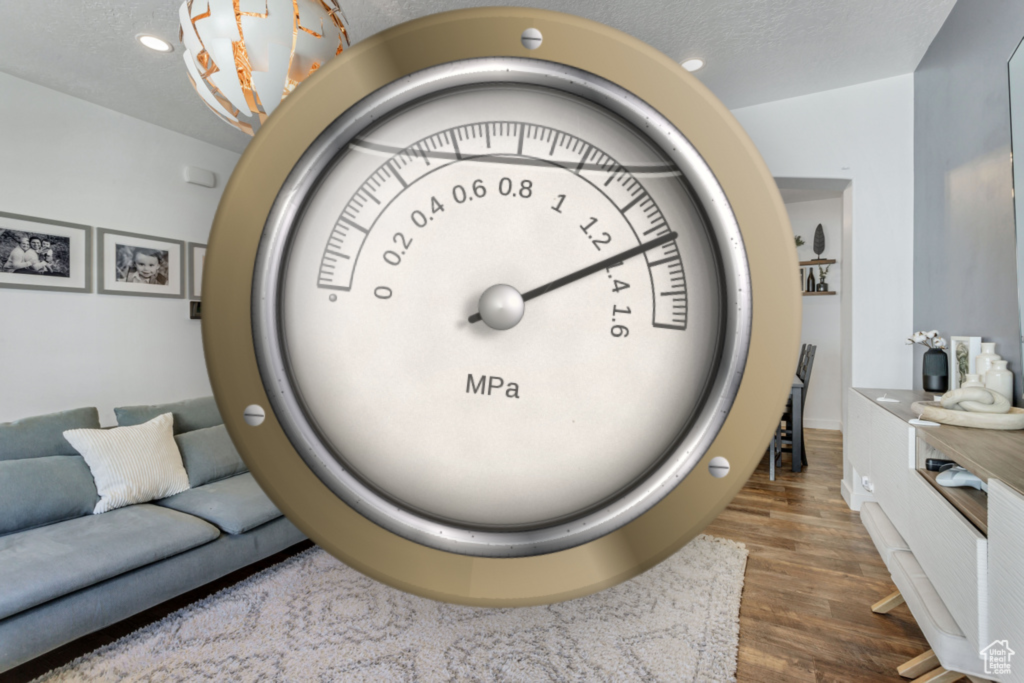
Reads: 1.34MPa
